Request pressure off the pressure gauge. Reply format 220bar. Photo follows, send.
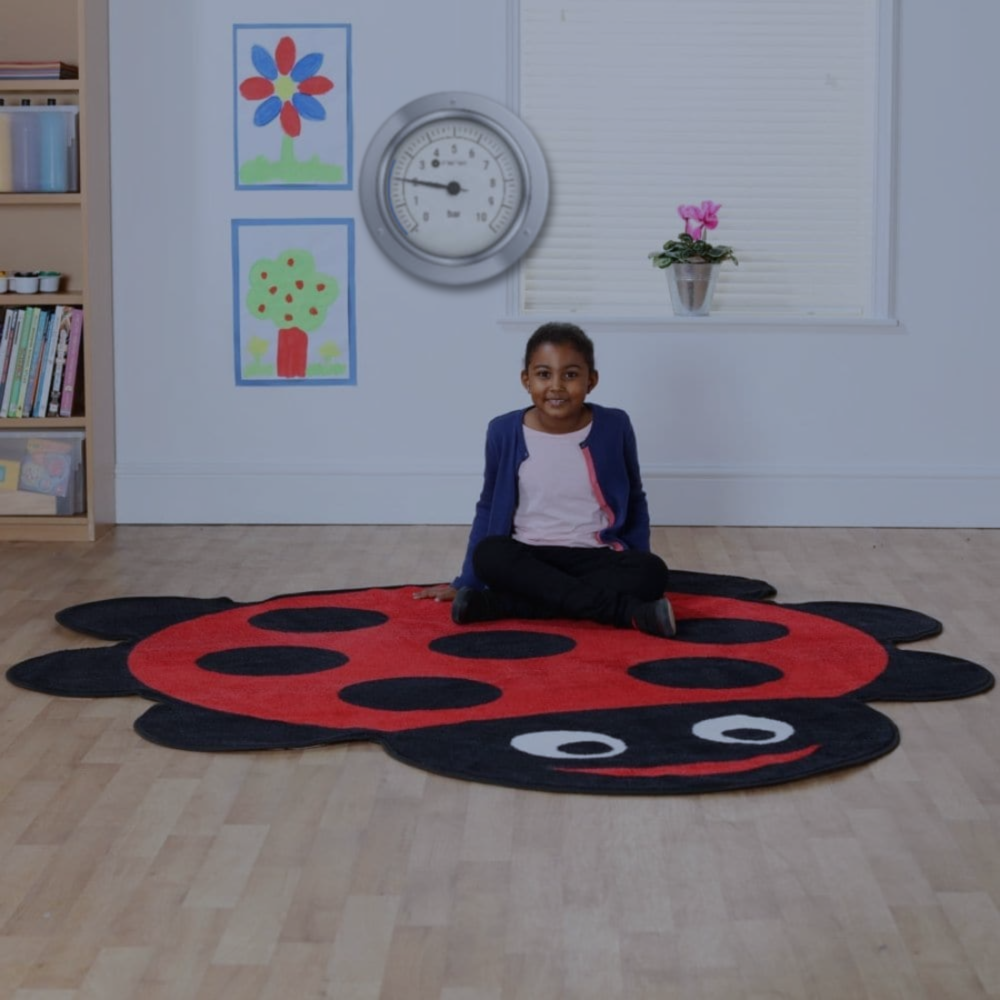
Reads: 2bar
